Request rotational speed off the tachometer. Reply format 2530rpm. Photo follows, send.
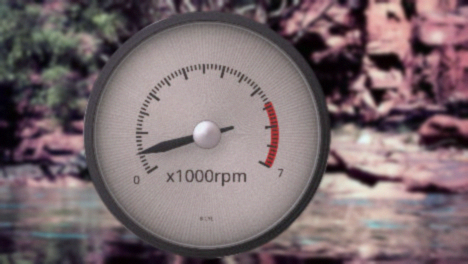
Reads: 500rpm
